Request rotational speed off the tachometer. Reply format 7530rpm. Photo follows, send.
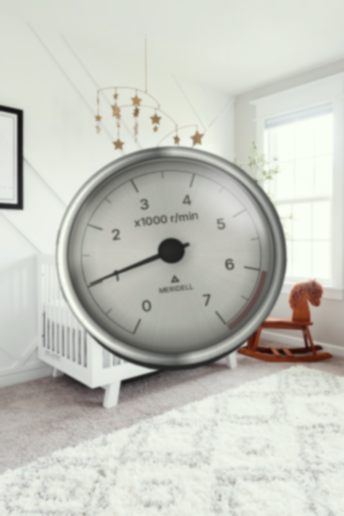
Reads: 1000rpm
